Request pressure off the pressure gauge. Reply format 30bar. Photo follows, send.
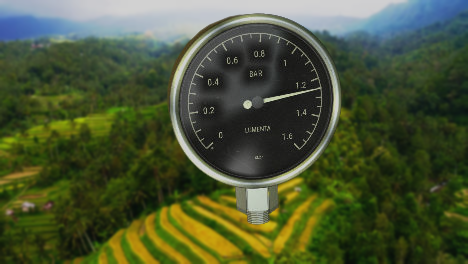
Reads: 1.25bar
